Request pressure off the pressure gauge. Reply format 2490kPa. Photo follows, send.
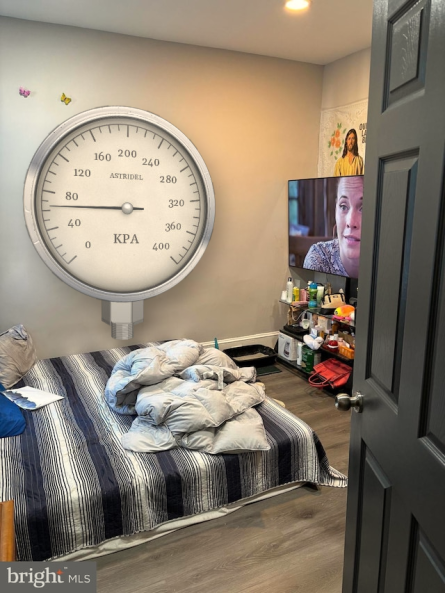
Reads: 65kPa
